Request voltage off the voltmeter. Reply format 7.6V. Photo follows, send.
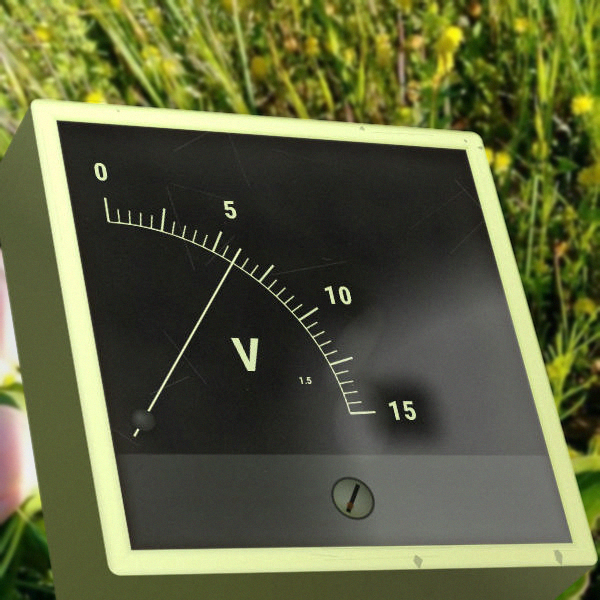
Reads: 6V
